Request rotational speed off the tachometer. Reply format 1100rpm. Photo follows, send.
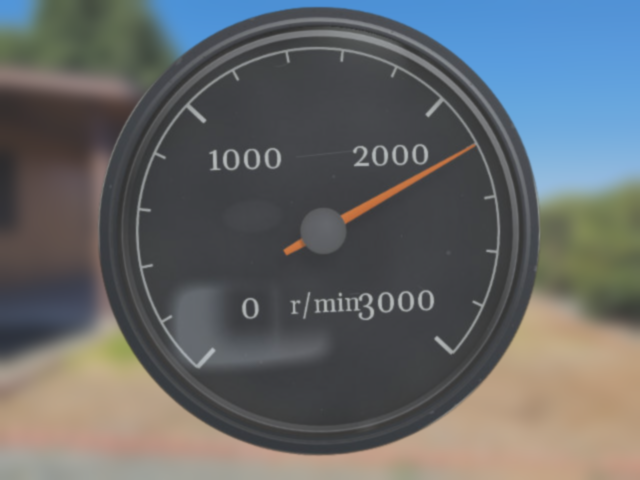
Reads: 2200rpm
